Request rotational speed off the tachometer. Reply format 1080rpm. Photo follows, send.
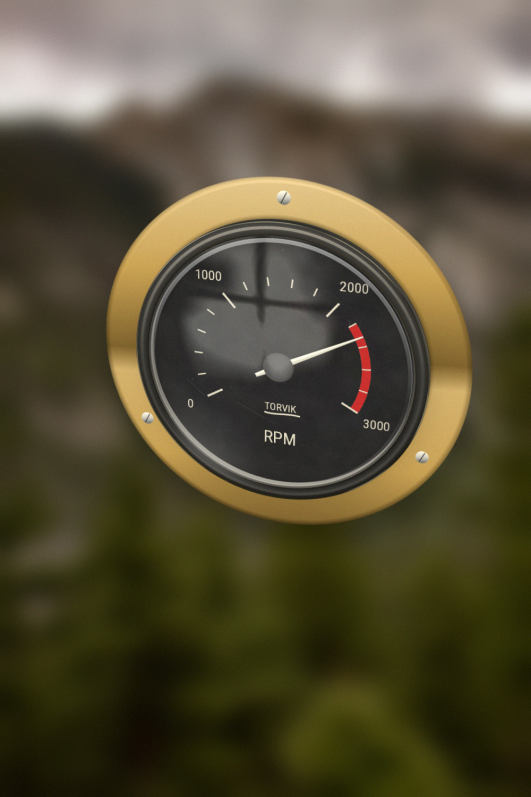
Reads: 2300rpm
